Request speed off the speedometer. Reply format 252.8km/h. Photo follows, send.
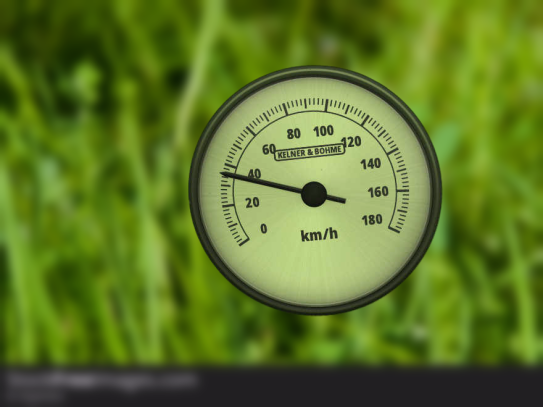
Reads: 36km/h
